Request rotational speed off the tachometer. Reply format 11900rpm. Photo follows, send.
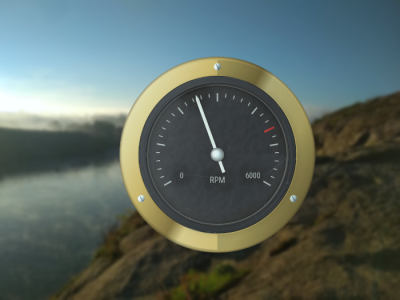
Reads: 2500rpm
